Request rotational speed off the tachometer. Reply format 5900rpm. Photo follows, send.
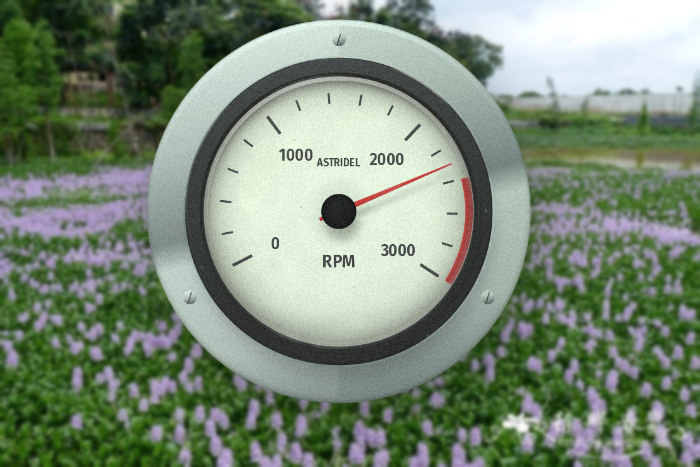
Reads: 2300rpm
